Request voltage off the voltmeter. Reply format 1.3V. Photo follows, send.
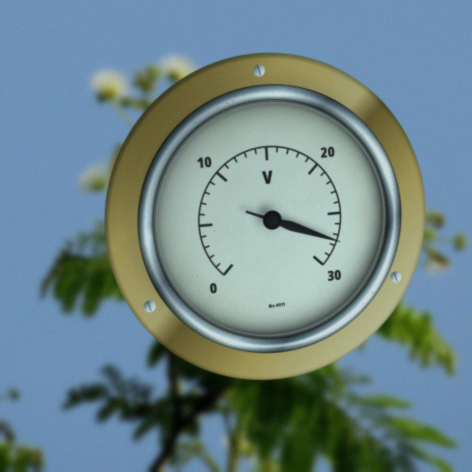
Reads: 27.5V
